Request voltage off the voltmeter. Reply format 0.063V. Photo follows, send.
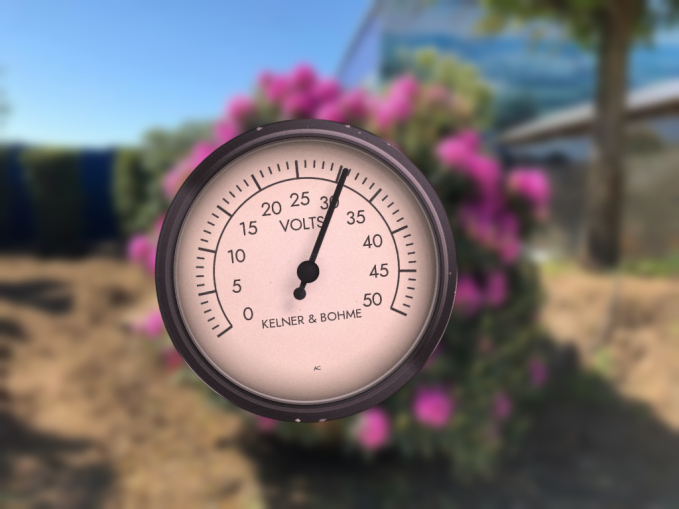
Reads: 30.5V
